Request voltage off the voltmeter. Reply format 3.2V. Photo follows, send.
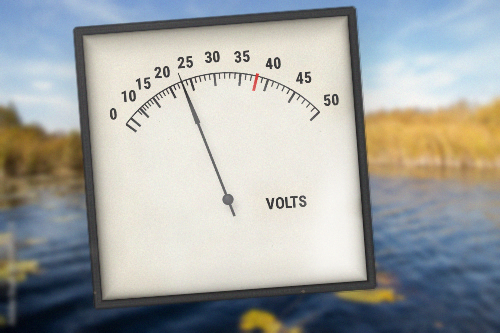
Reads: 23V
